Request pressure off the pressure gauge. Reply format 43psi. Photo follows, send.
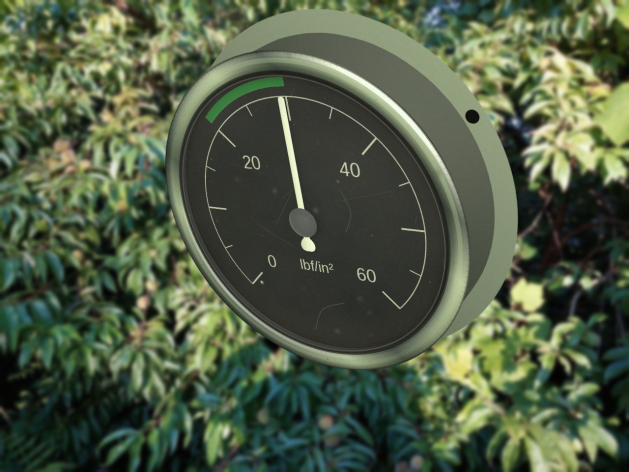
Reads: 30psi
